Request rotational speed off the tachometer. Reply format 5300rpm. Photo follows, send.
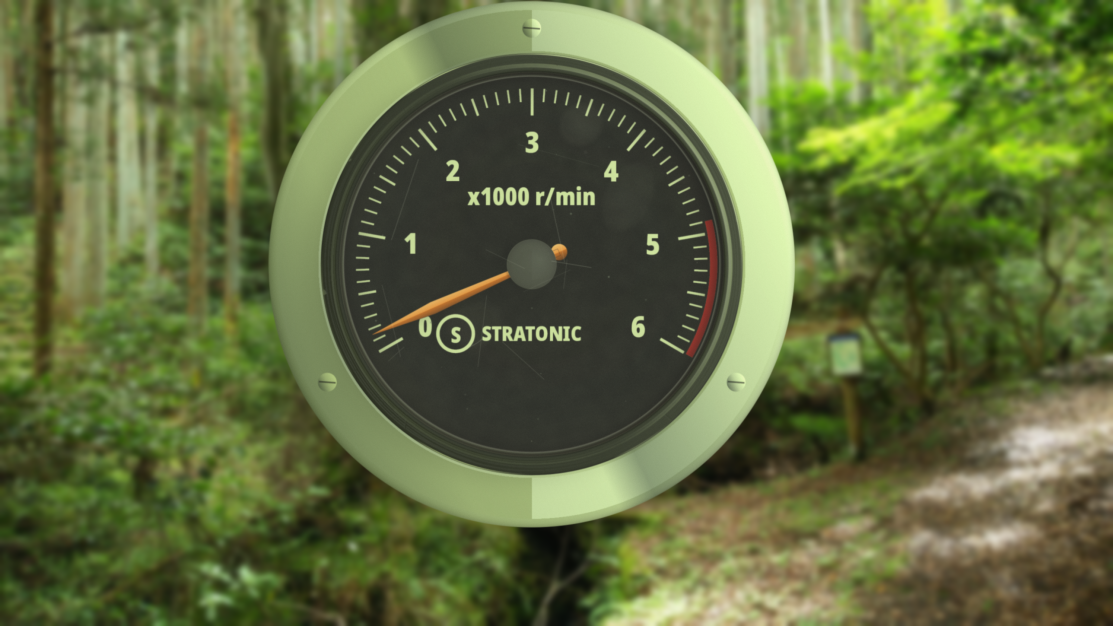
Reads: 150rpm
